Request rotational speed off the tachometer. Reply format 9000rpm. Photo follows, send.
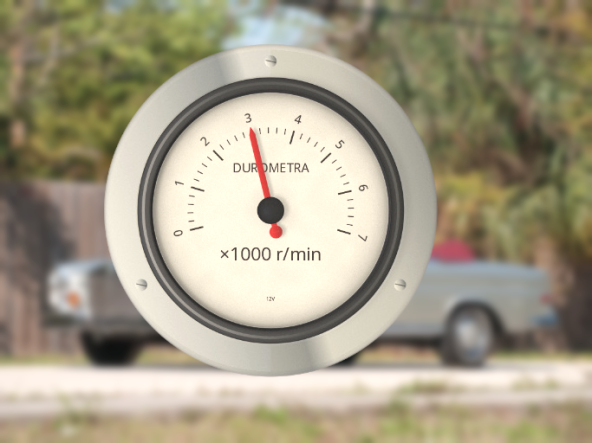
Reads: 3000rpm
